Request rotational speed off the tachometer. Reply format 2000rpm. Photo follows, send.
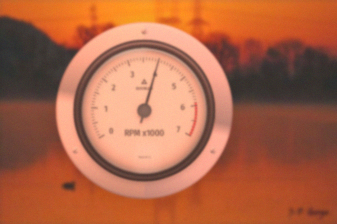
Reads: 4000rpm
